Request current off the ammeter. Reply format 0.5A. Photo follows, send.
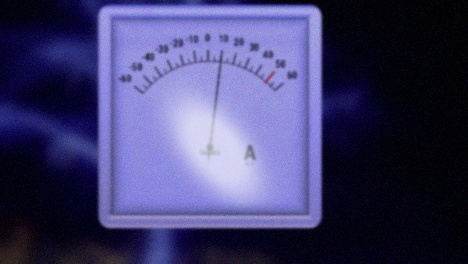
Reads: 10A
